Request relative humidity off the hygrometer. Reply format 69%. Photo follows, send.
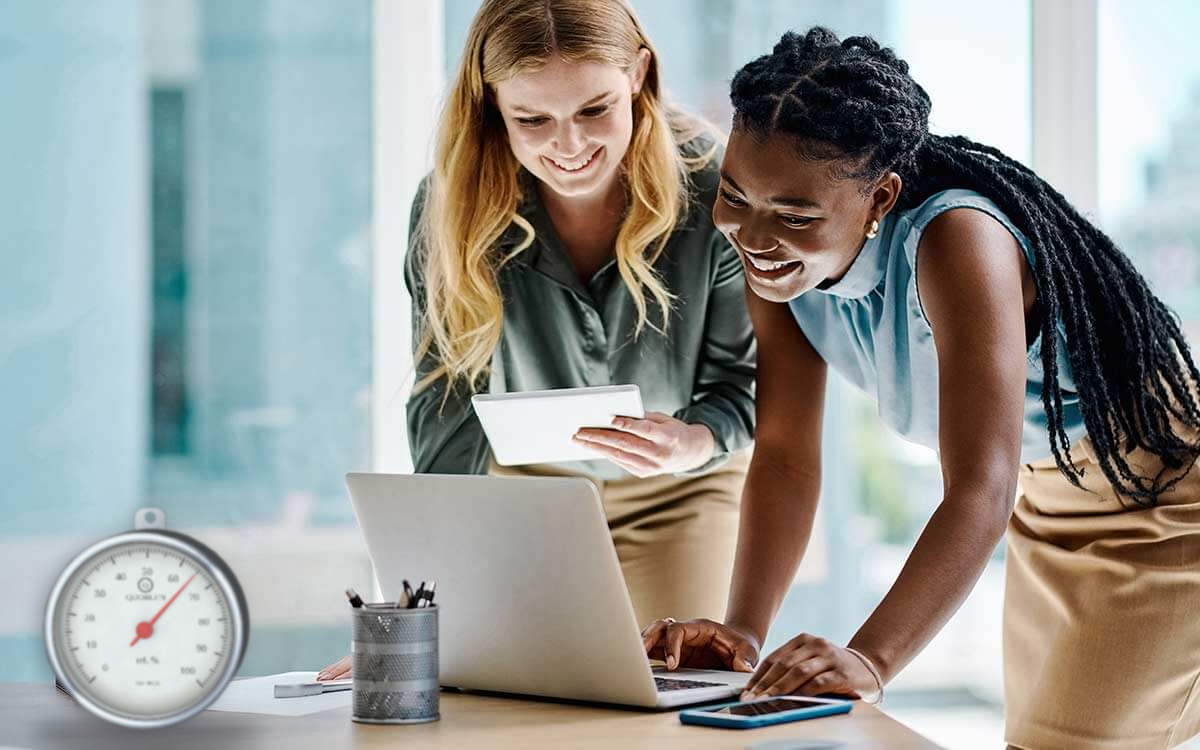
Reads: 65%
